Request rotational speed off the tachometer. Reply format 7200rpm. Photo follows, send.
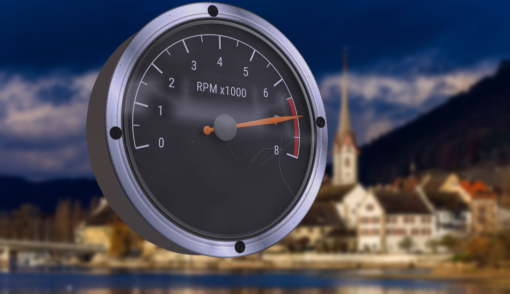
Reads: 7000rpm
